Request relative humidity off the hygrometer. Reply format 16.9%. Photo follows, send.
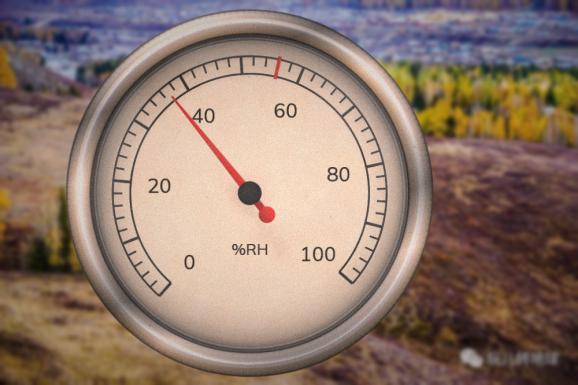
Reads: 37%
